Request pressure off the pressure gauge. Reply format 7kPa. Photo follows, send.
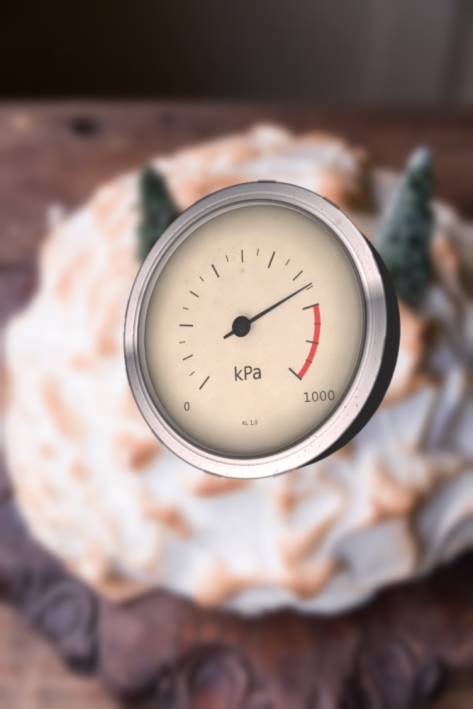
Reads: 750kPa
